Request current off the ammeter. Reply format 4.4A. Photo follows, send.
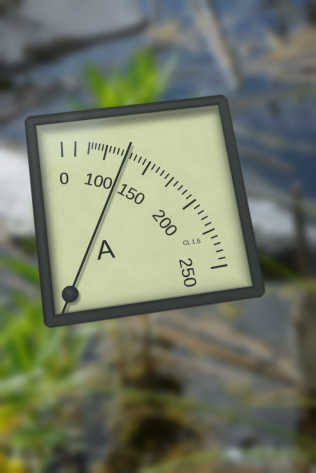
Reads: 125A
